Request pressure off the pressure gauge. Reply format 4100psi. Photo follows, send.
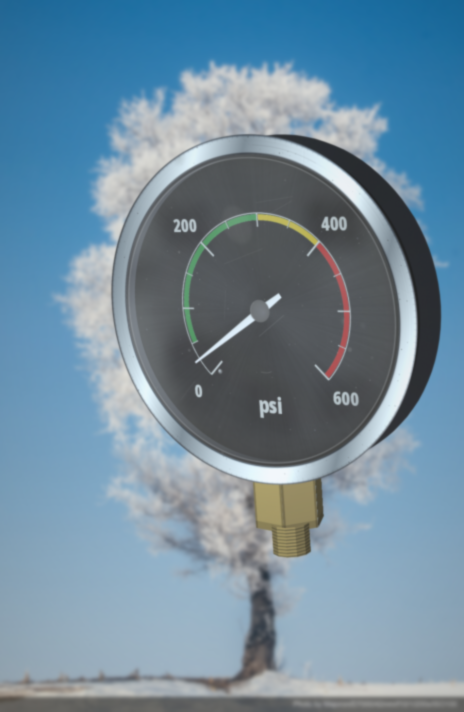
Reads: 25psi
